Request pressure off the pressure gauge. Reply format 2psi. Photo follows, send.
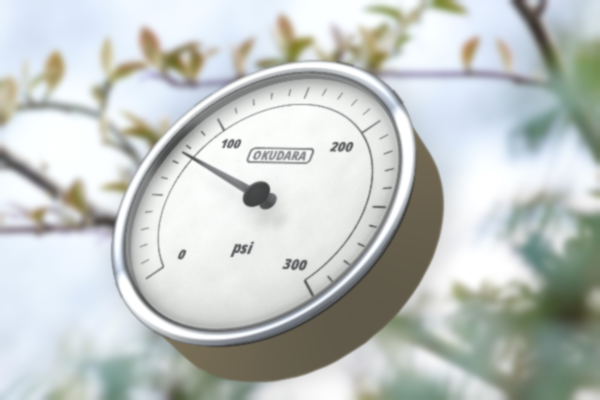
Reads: 75psi
